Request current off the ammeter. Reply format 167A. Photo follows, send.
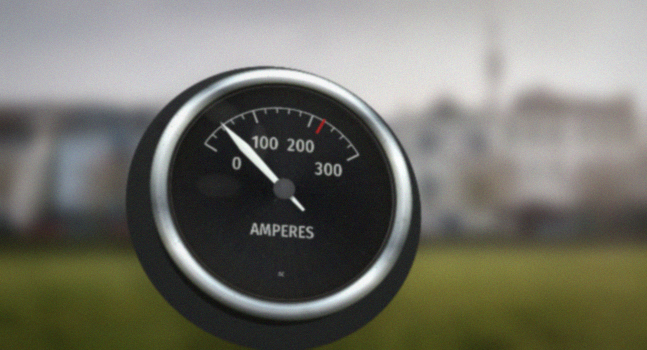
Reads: 40A
